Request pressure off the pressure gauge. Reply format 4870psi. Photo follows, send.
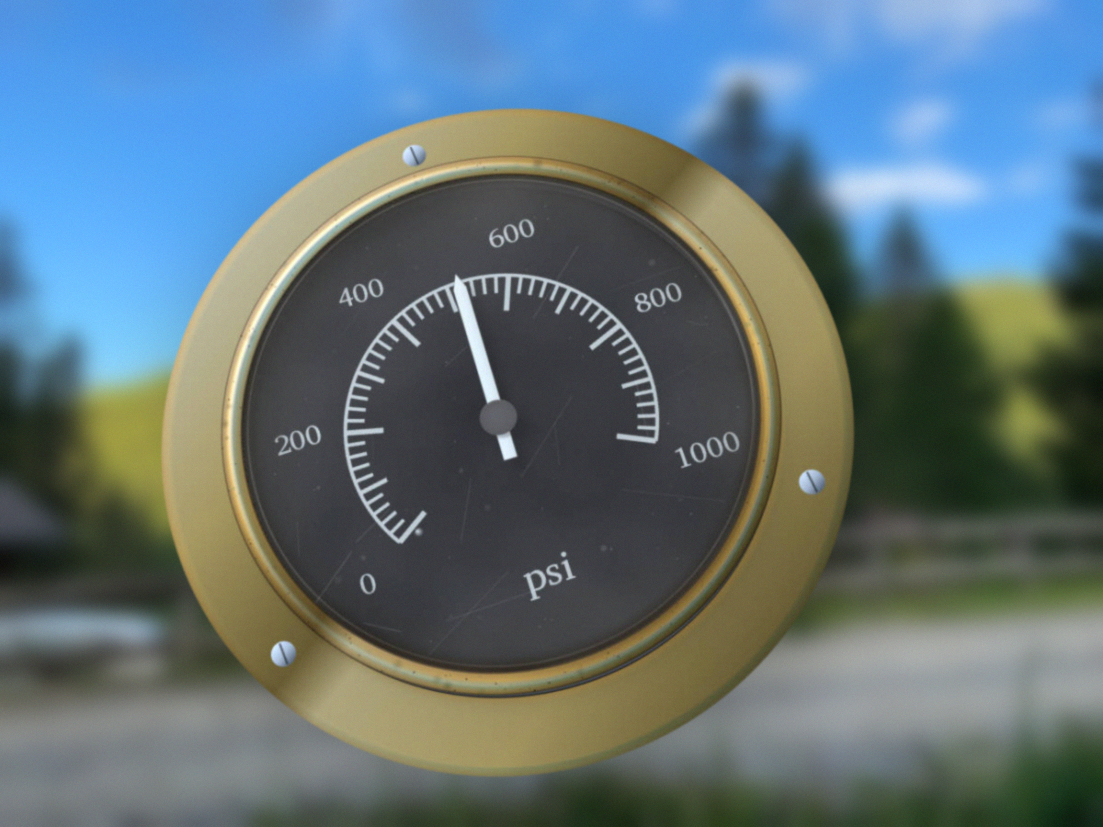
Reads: 520psi
